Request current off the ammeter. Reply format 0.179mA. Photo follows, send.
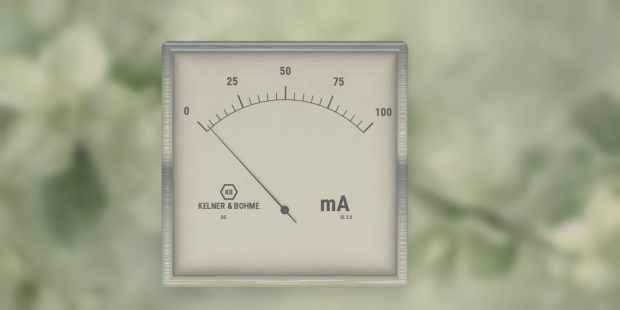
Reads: 2.5mA
